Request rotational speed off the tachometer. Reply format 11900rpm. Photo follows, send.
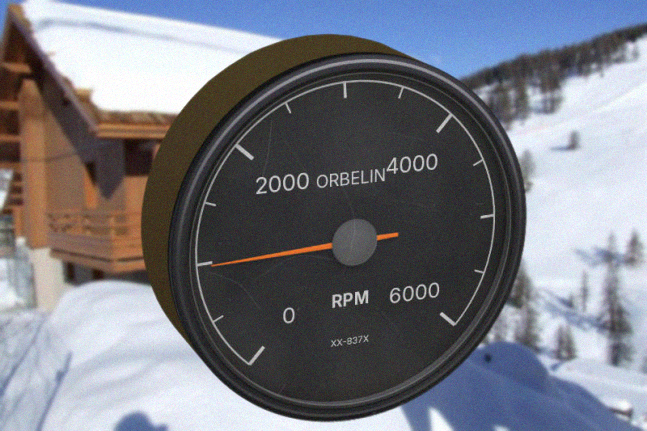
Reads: 1000rpm
